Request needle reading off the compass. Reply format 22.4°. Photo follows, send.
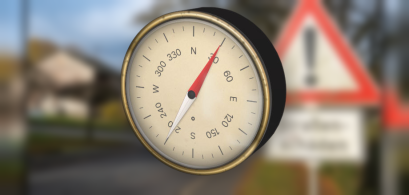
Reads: 30°
